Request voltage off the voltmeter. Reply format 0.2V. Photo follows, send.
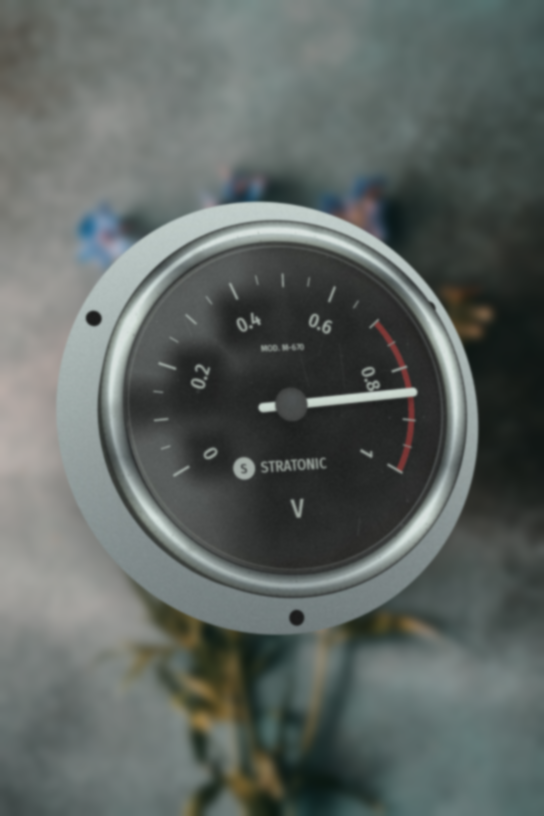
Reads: 0.85V
